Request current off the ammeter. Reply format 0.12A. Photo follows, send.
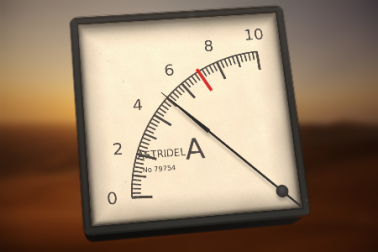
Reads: 5A
